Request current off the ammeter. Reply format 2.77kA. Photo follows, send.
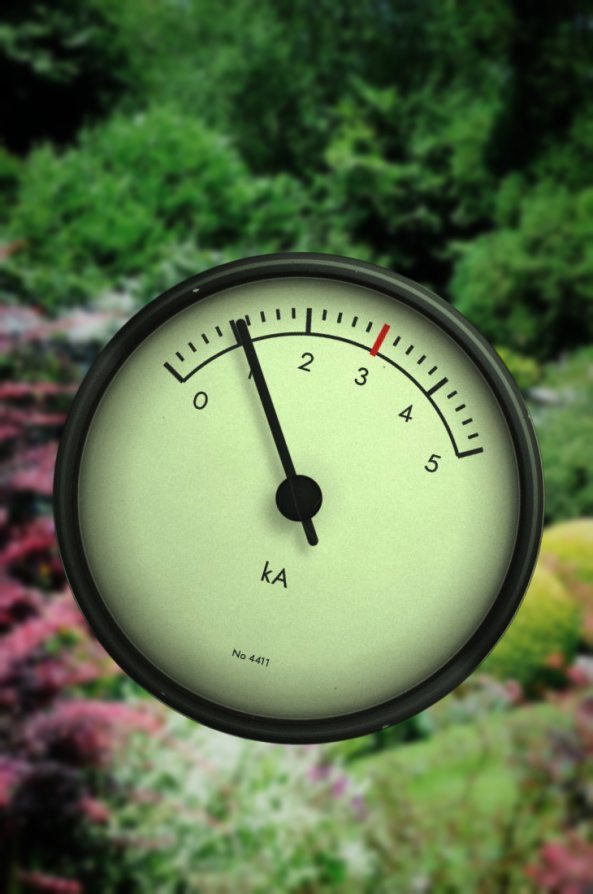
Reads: 1.1kA
